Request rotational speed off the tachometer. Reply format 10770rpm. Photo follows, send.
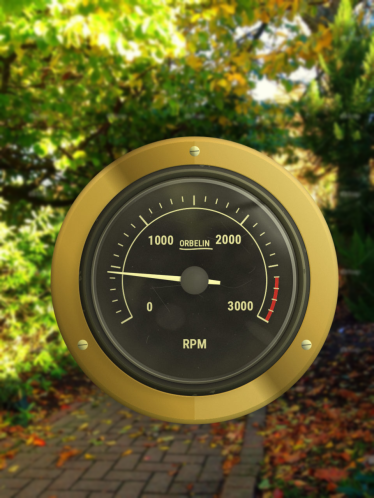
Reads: 450rpm
